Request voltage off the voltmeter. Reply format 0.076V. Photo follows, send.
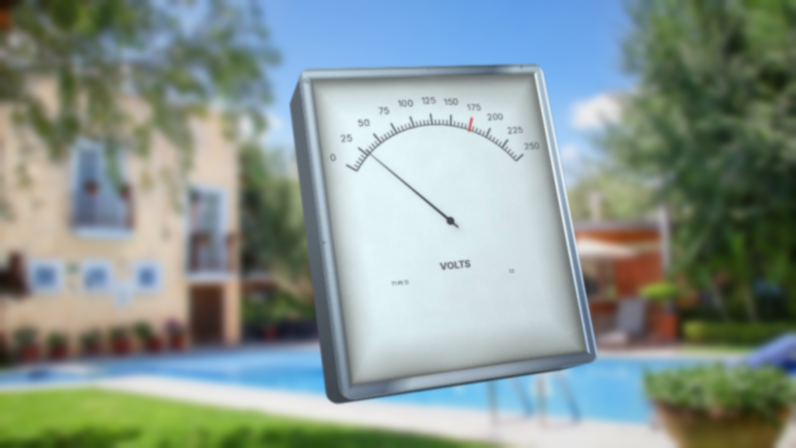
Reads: 25V
